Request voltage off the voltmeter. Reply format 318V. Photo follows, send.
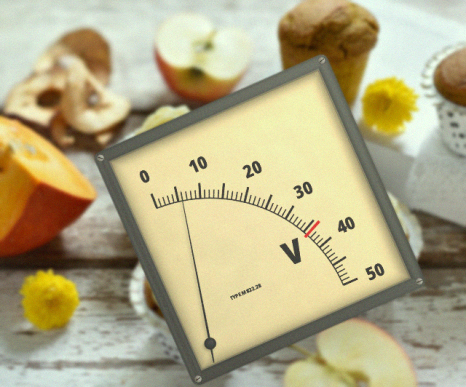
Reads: 6V
